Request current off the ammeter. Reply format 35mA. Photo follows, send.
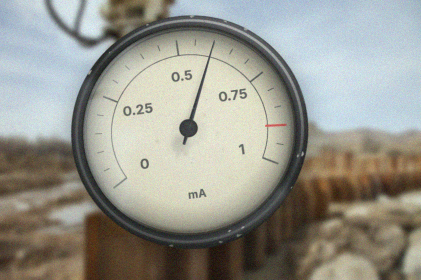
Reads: 0.6mA
